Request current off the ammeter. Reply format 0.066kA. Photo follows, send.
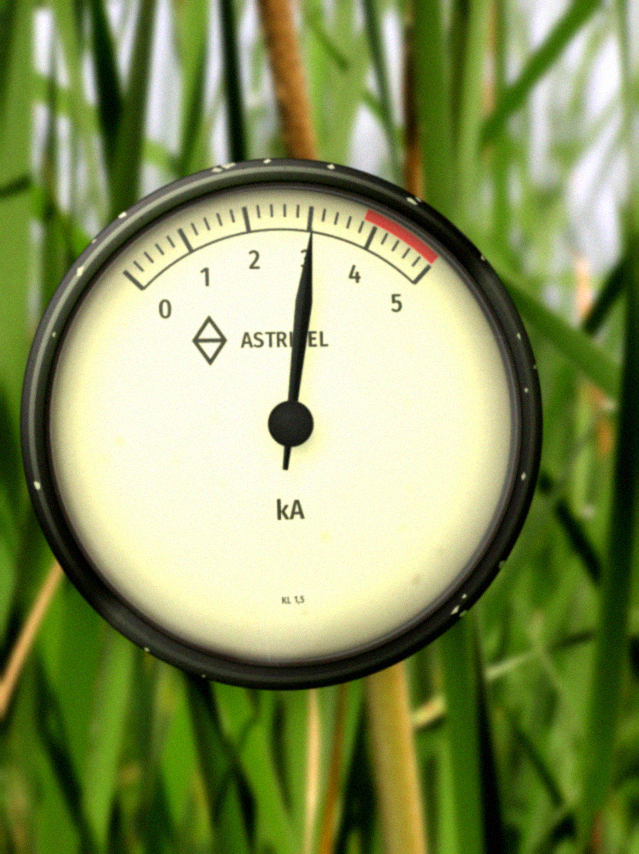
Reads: 3kA
